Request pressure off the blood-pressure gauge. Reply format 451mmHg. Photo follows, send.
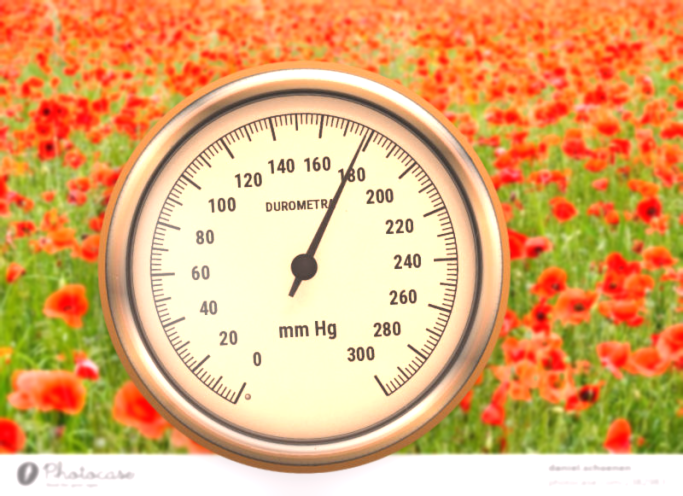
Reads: 178mmHg
